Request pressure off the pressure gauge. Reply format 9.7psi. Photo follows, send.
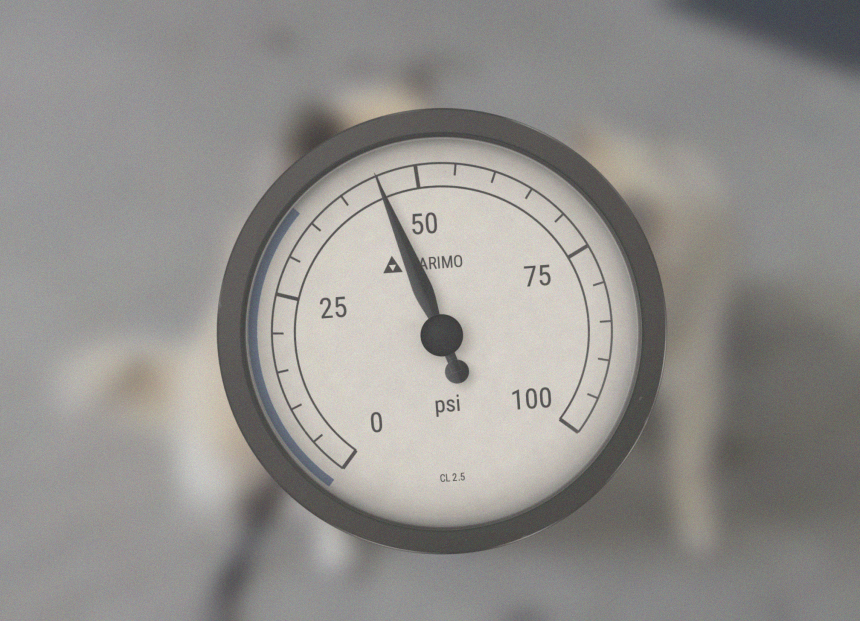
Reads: 45psi
